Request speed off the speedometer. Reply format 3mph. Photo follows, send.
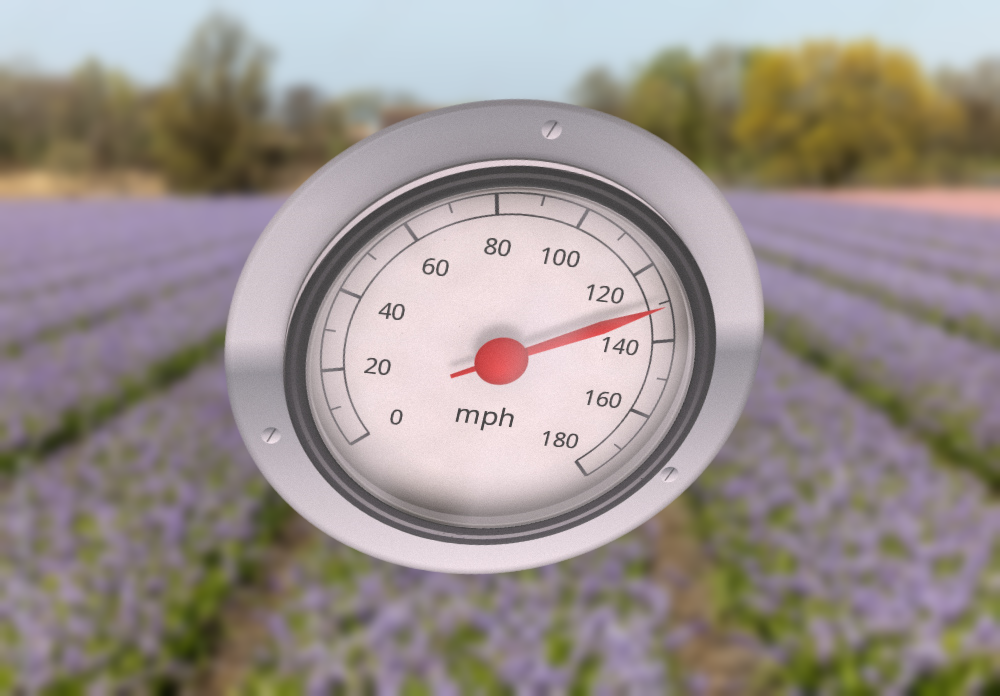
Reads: 130mph
